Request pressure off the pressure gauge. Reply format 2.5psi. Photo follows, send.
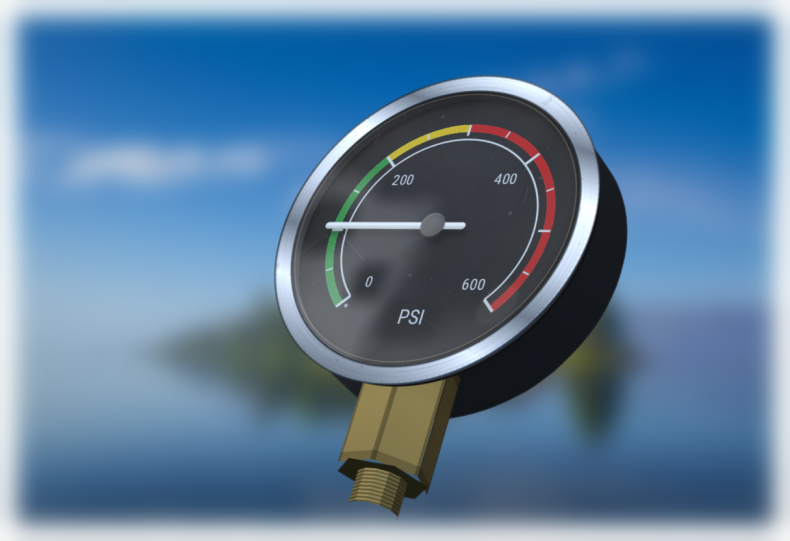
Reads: 100psi
